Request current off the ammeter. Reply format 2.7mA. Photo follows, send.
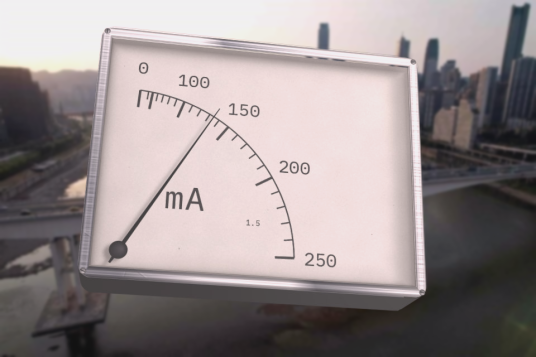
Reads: 135mA
